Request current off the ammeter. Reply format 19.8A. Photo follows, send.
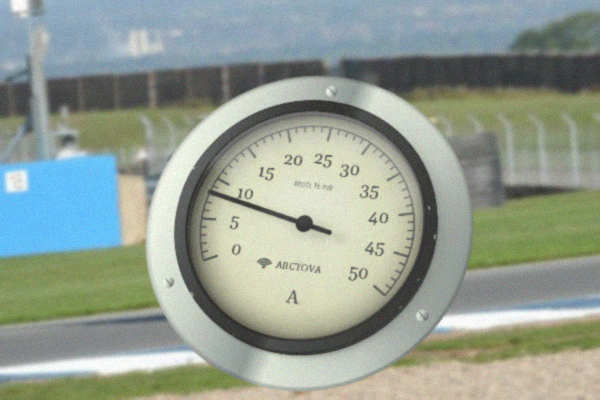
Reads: 8A
